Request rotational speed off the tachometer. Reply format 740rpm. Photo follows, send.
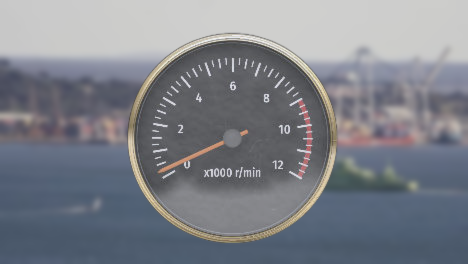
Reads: 250rpm
